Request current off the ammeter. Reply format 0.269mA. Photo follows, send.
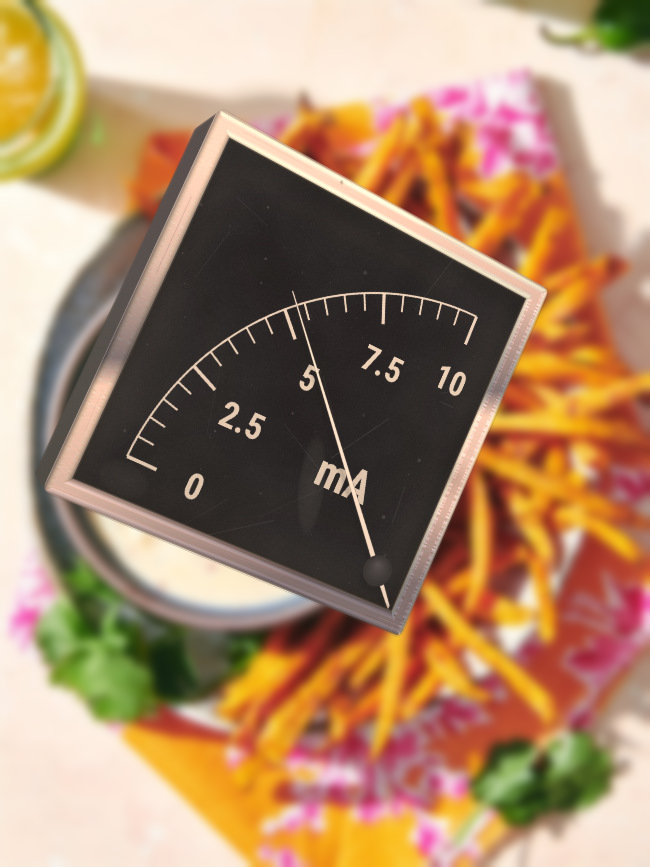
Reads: 5.25mA
